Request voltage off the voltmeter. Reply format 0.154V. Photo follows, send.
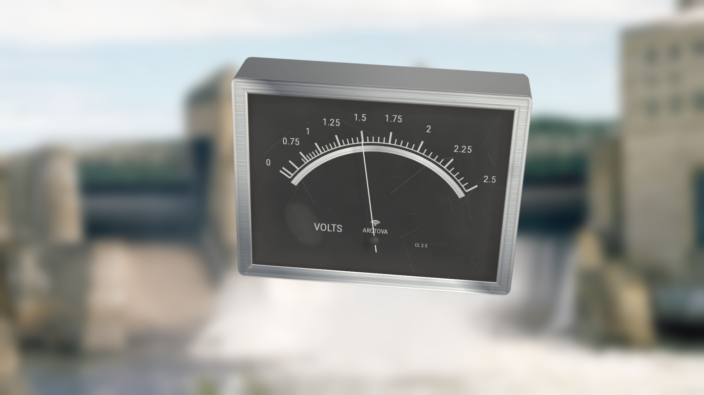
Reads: 1.5V
